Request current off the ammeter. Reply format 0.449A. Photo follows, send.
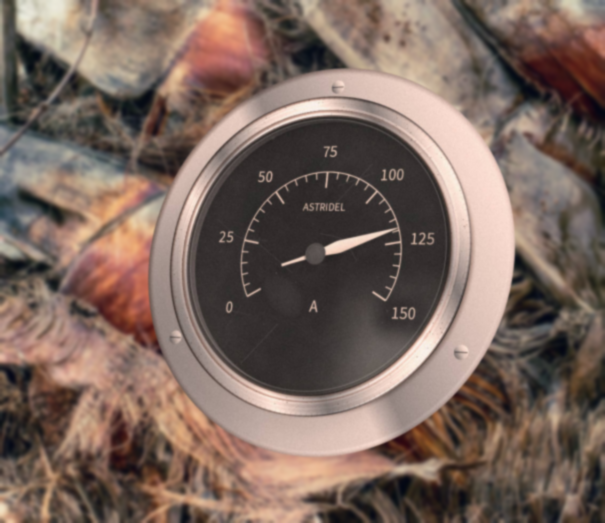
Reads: 120A
